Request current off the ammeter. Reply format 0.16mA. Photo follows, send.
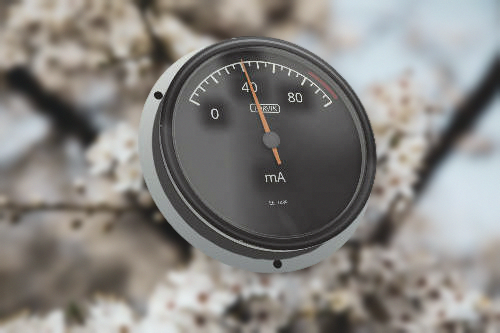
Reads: 40mA
